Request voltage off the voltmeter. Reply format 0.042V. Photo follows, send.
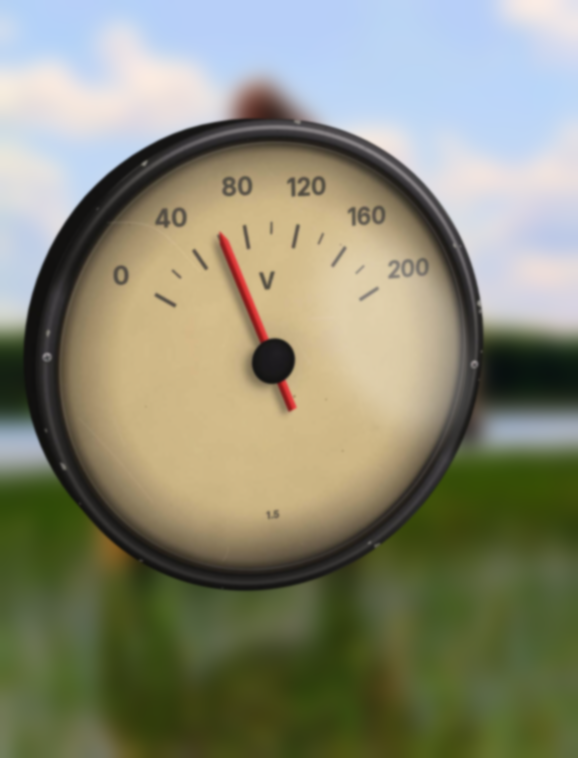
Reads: 60V
